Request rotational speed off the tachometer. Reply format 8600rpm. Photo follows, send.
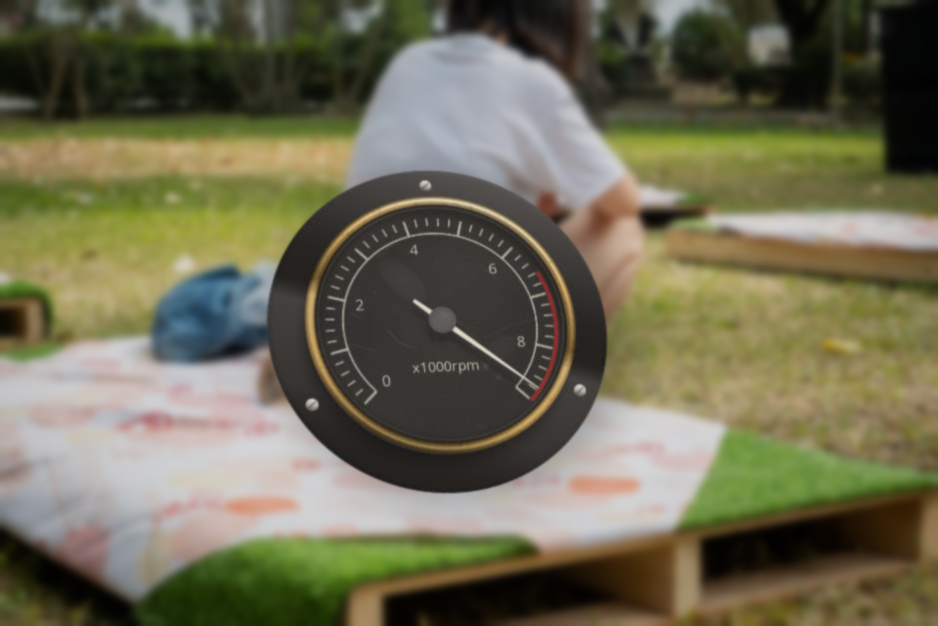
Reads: 8800rpm
